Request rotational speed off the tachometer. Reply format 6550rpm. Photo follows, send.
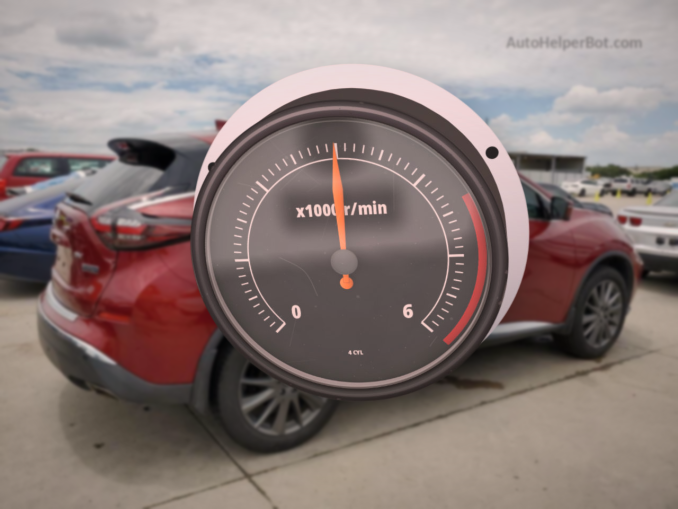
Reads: 3000rpm
